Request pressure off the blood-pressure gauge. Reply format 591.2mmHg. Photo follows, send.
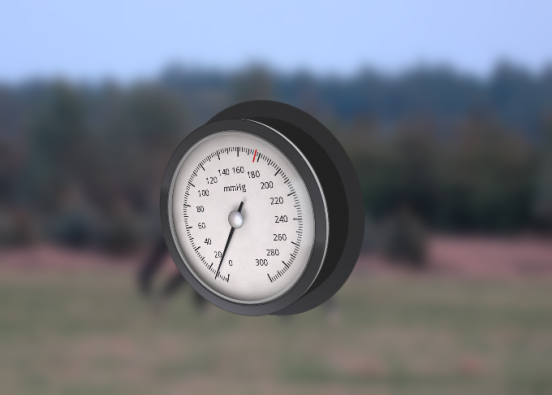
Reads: 10mmHg
